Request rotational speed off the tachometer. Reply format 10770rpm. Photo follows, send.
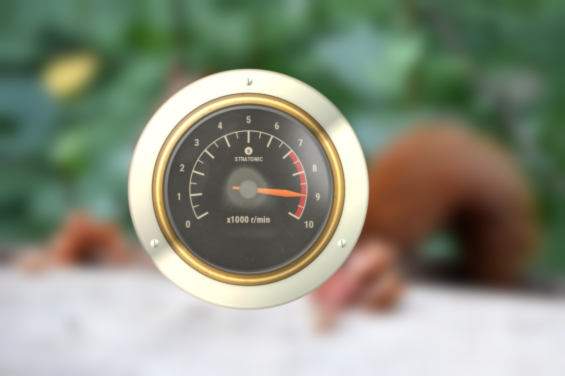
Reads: 9000rpm
